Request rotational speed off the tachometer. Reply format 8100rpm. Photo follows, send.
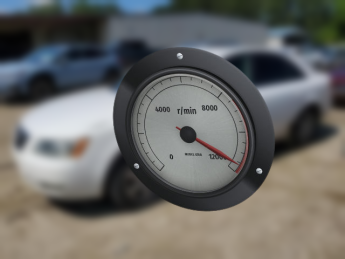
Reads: 11500rpm
